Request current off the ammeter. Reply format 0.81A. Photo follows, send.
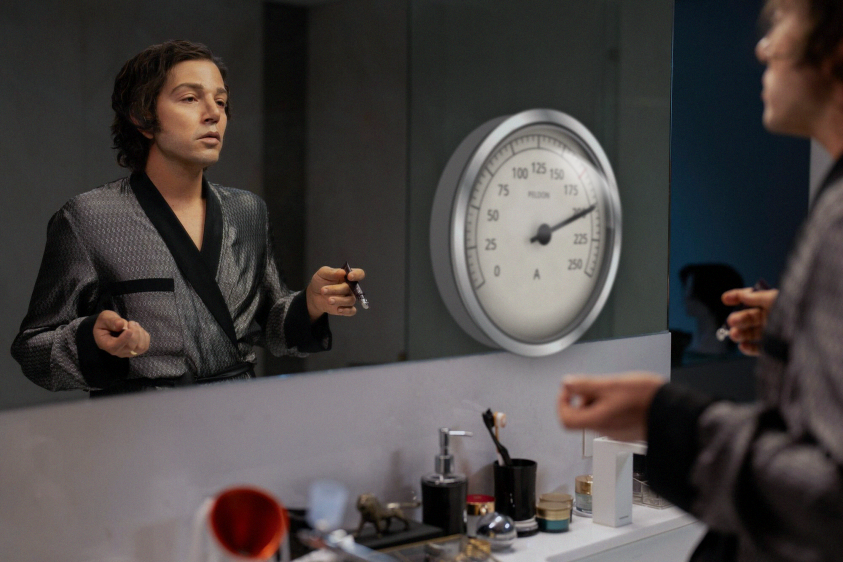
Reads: 200A
